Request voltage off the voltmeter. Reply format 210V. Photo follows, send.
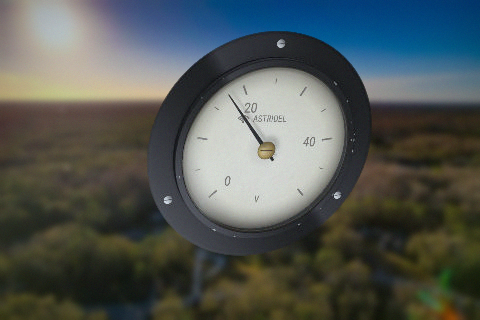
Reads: 17.5V
